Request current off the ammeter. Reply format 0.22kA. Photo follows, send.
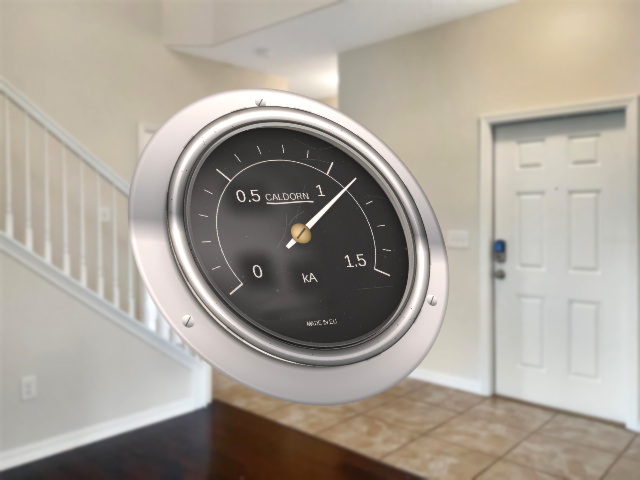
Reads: 1.1kA
